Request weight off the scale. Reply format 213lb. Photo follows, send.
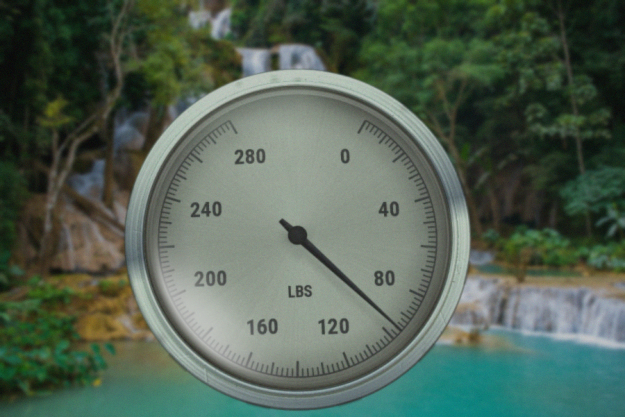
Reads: 96lb
